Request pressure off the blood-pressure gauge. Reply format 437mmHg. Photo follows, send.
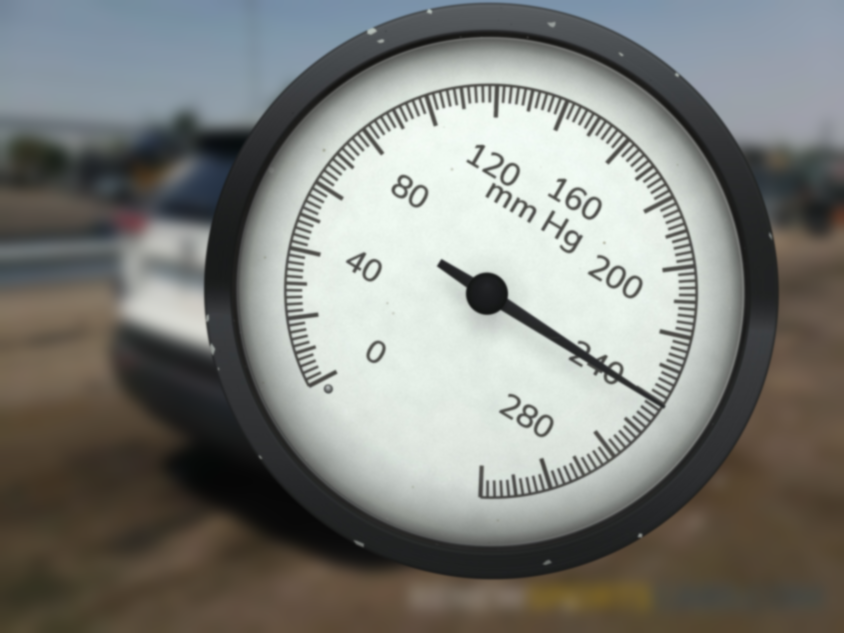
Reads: 240mmHg
